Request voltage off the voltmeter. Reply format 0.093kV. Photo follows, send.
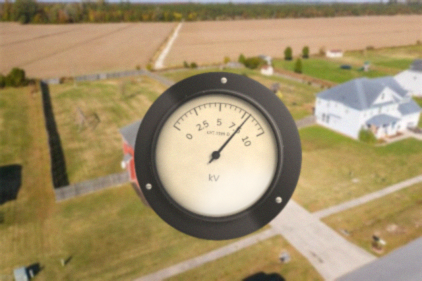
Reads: 8kV
